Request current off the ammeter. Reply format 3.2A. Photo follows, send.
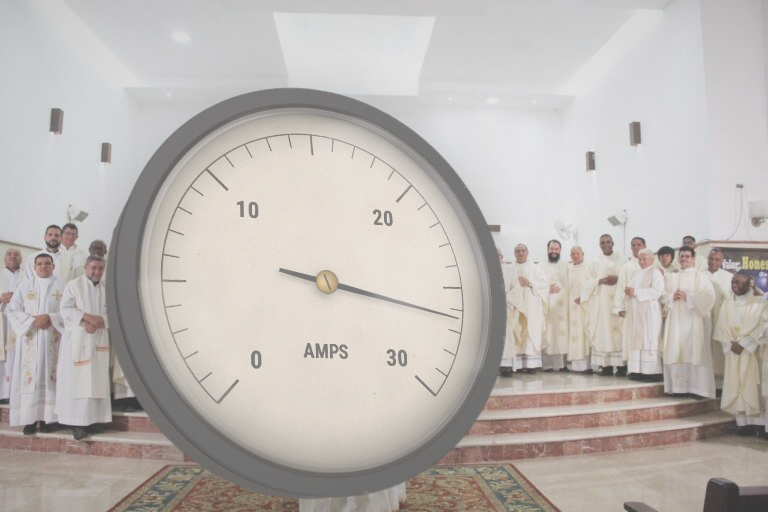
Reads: 26.5A
